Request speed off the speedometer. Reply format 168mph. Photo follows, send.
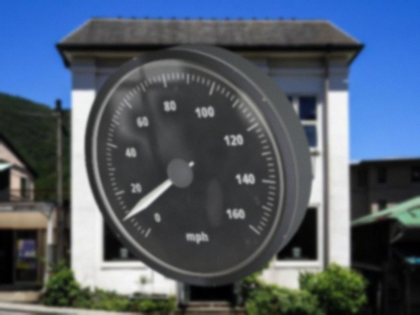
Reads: 10mph
